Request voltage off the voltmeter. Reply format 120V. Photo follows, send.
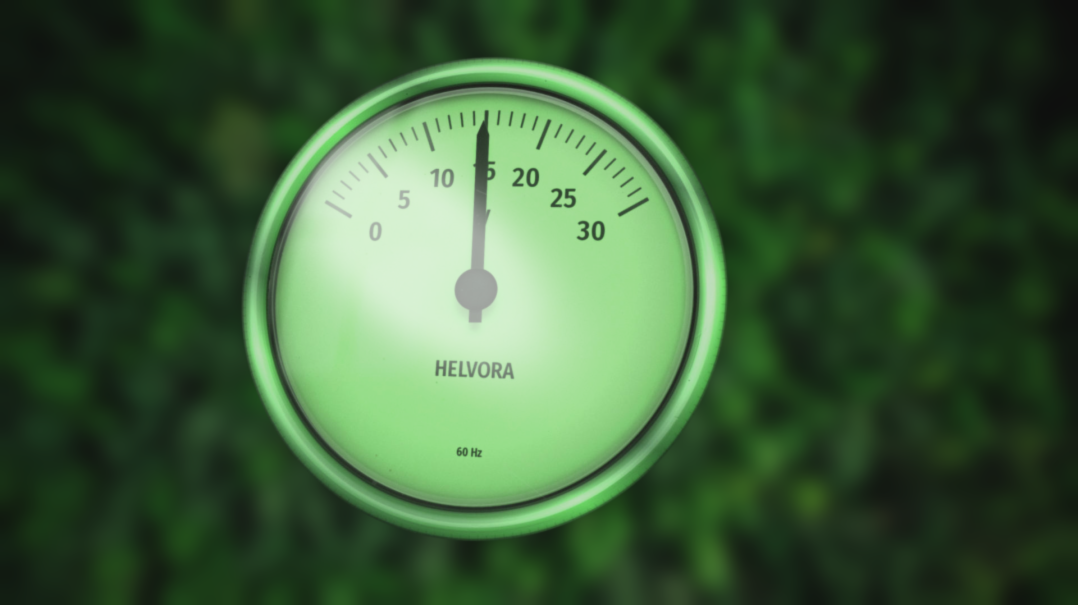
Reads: 15V
